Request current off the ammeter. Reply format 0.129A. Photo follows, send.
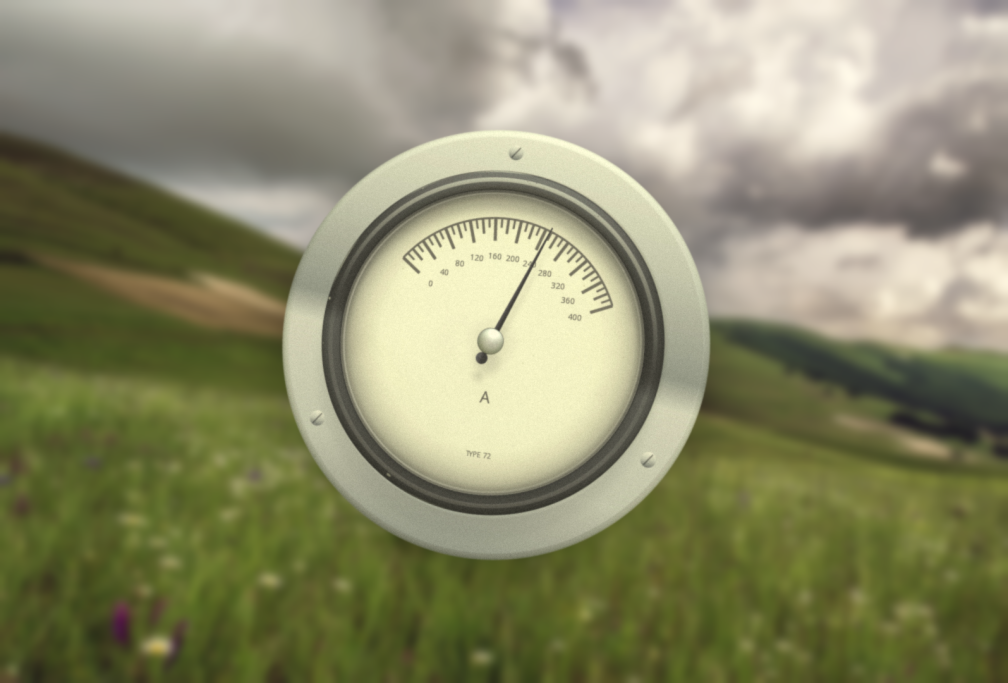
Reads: 250A
